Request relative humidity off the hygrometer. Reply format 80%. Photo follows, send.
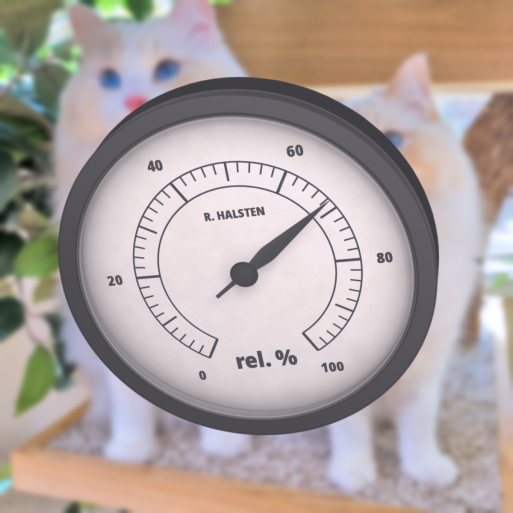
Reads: 68%
